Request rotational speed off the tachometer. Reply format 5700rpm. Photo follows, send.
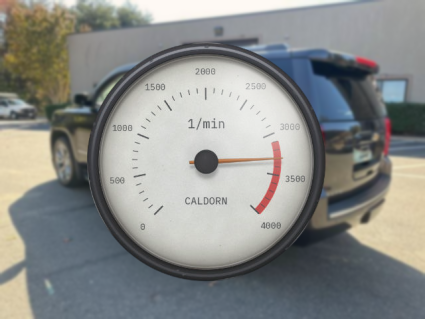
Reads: 3300rpm
